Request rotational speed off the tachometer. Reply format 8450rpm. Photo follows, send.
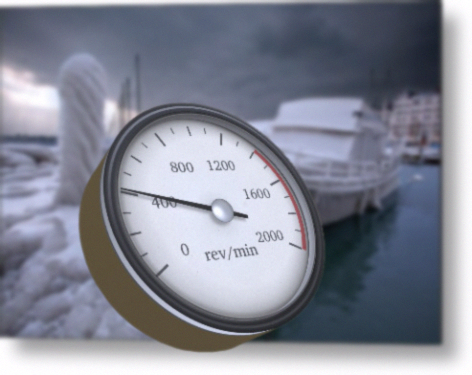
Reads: 400rpm
